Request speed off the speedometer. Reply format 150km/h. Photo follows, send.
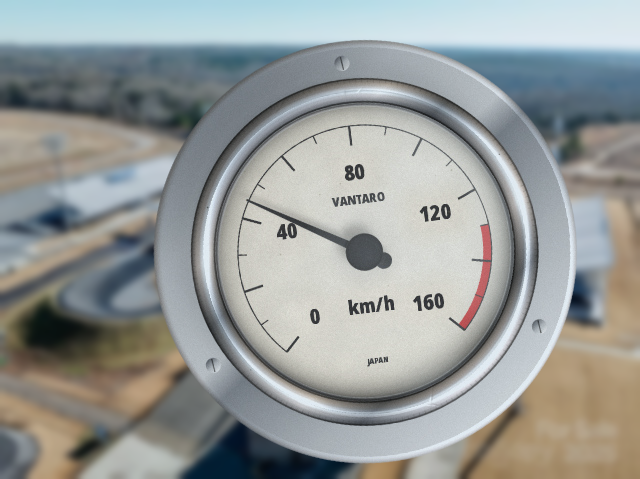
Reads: 45km/h
